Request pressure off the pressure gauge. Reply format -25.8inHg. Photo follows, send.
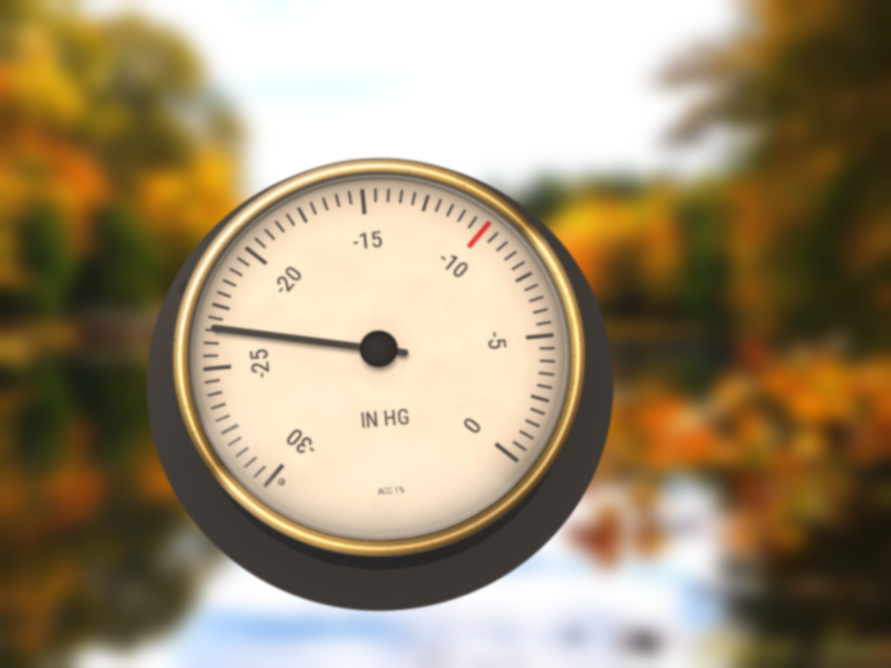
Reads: -23.5inHg
